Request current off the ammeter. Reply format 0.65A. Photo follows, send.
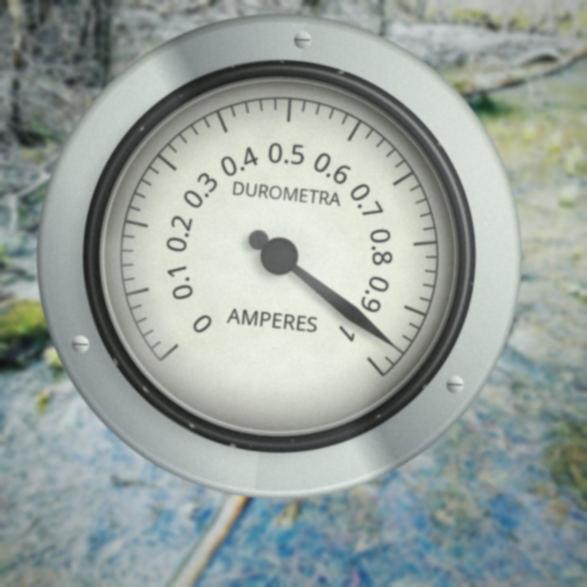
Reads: 0.96A
